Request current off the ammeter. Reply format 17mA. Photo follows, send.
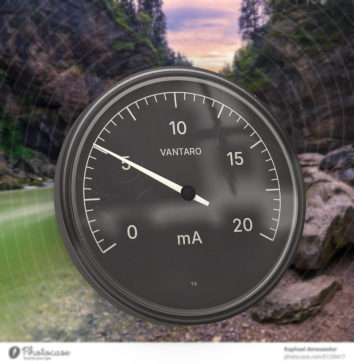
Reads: 5mA
